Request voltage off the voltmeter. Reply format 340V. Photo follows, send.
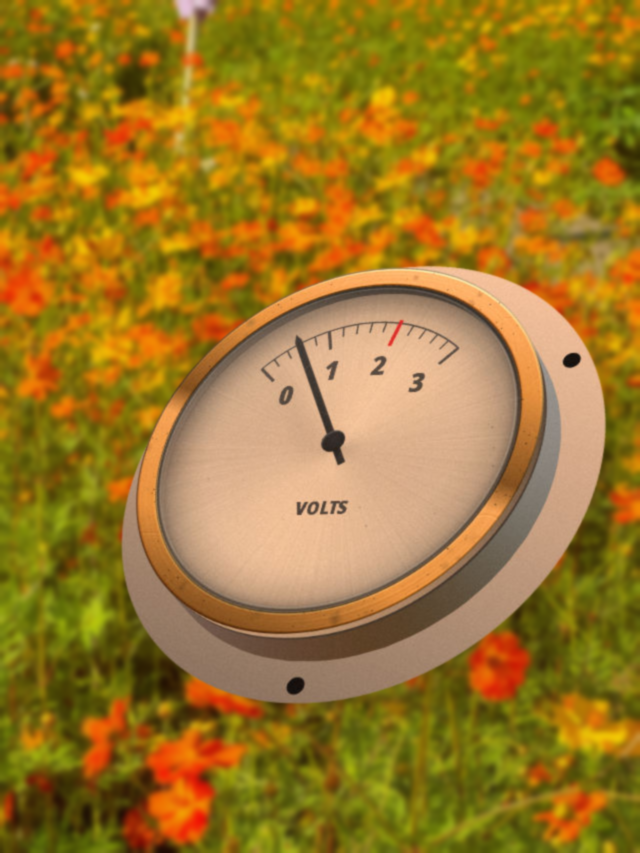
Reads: 0.6V
